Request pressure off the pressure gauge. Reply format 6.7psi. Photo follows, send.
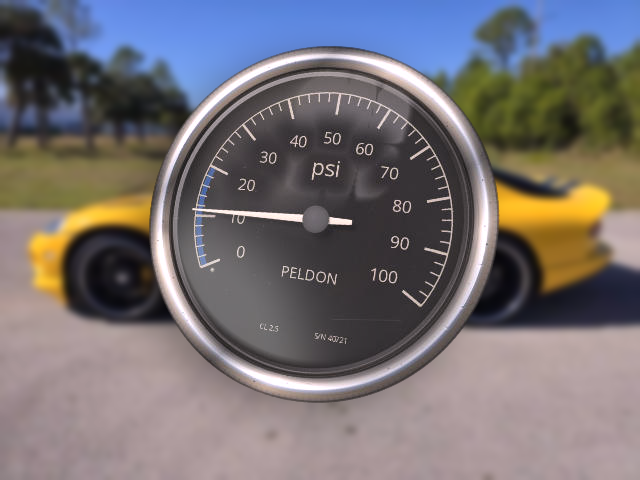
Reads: 11psi
